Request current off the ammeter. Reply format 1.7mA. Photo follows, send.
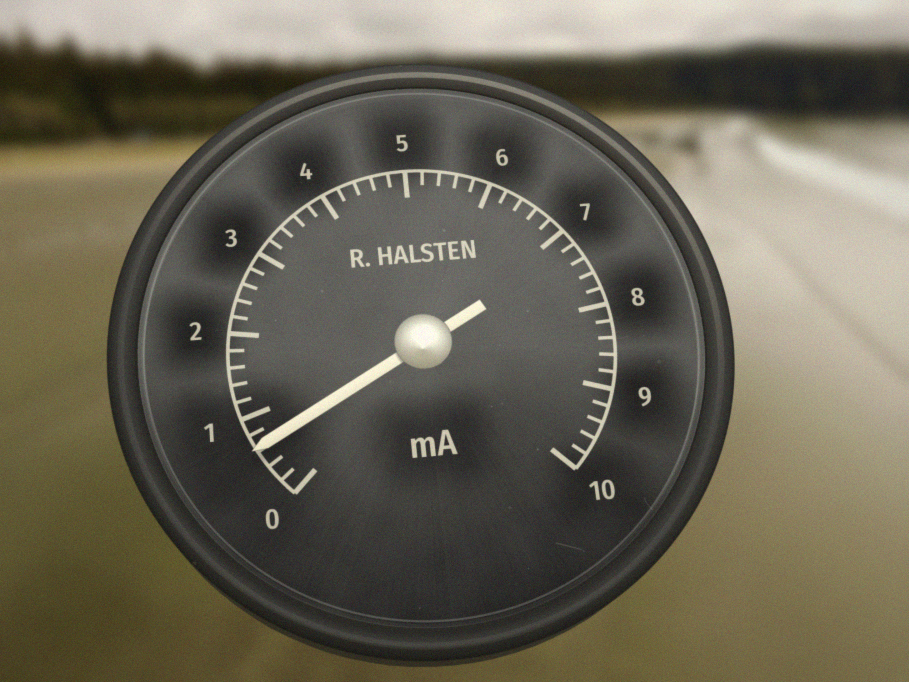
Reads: 0.6mA
